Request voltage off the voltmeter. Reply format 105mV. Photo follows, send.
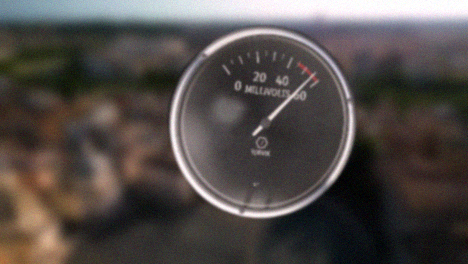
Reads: 55mV
